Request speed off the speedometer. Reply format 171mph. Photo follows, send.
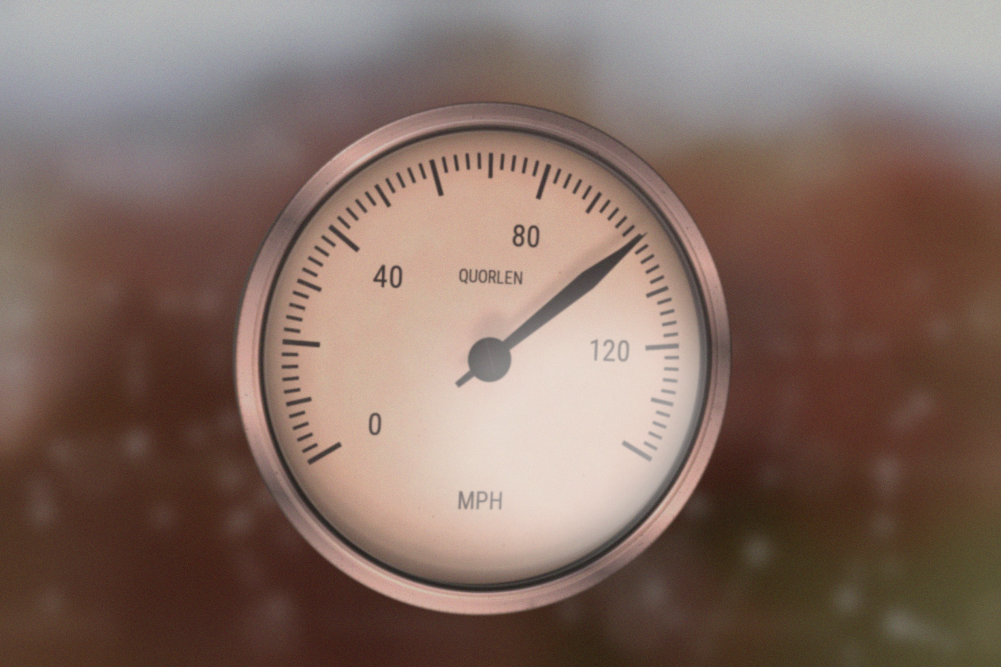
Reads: 100mph
